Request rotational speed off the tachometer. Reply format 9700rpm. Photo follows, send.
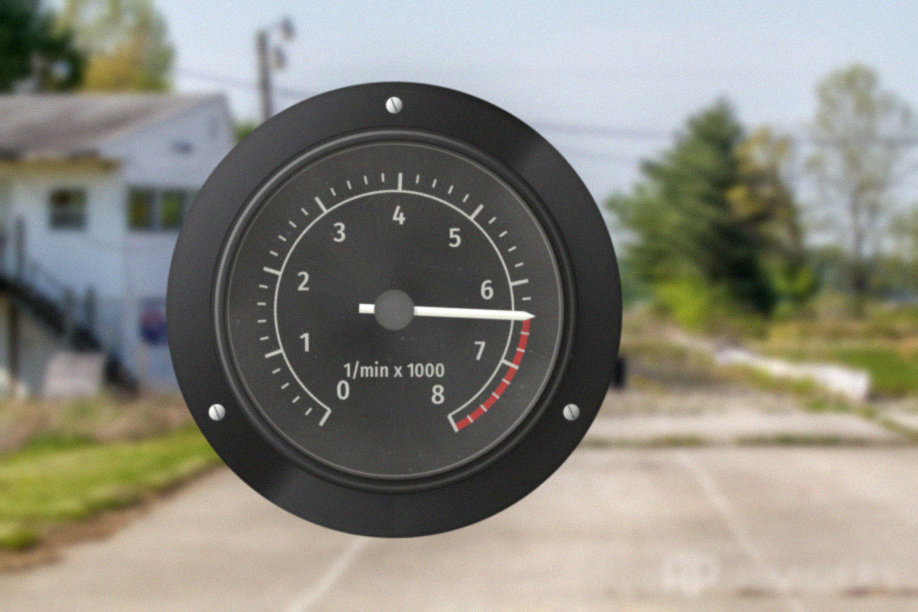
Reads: 6400rpm
